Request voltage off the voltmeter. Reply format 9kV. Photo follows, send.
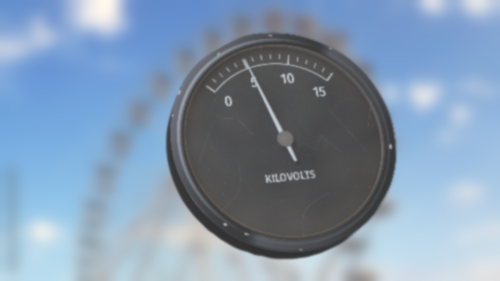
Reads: 5kV
